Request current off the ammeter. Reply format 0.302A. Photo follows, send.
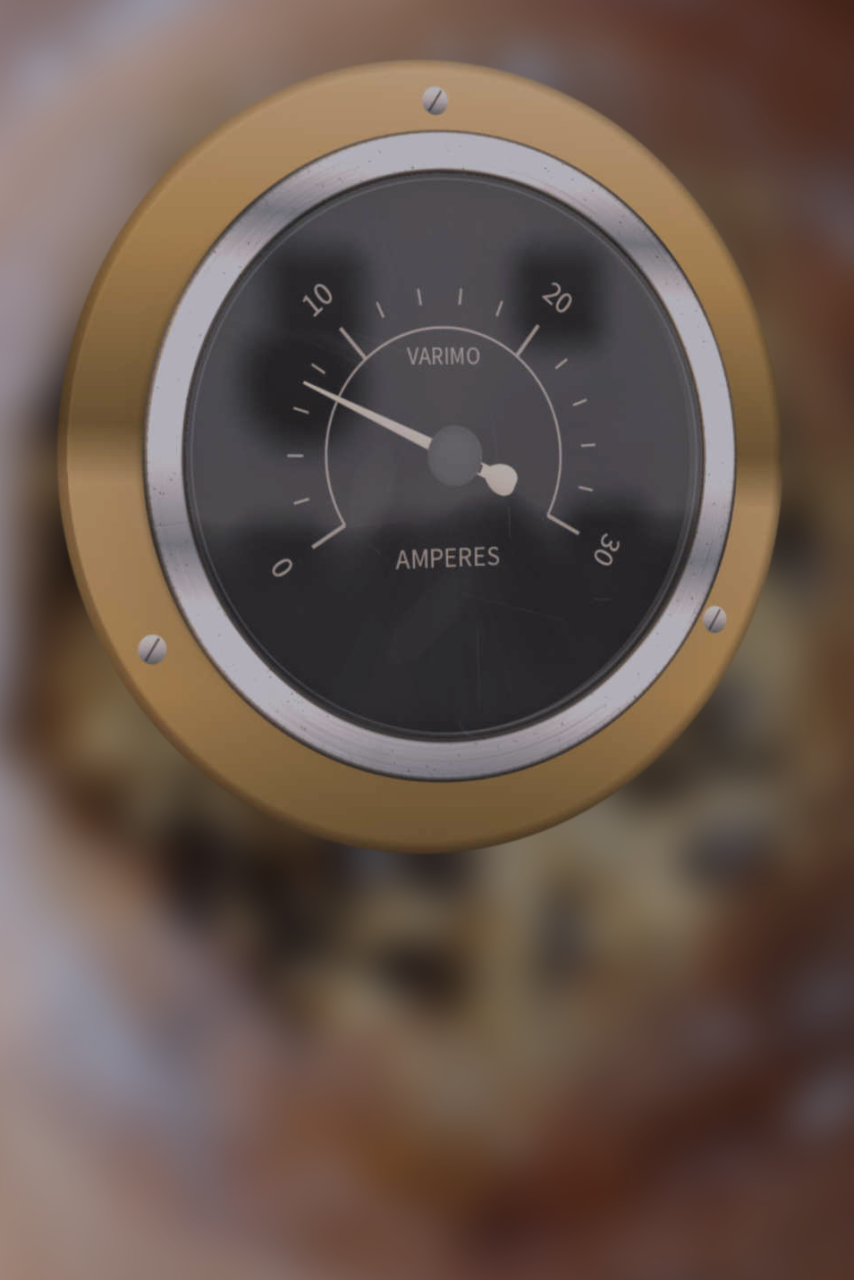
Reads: 7A
